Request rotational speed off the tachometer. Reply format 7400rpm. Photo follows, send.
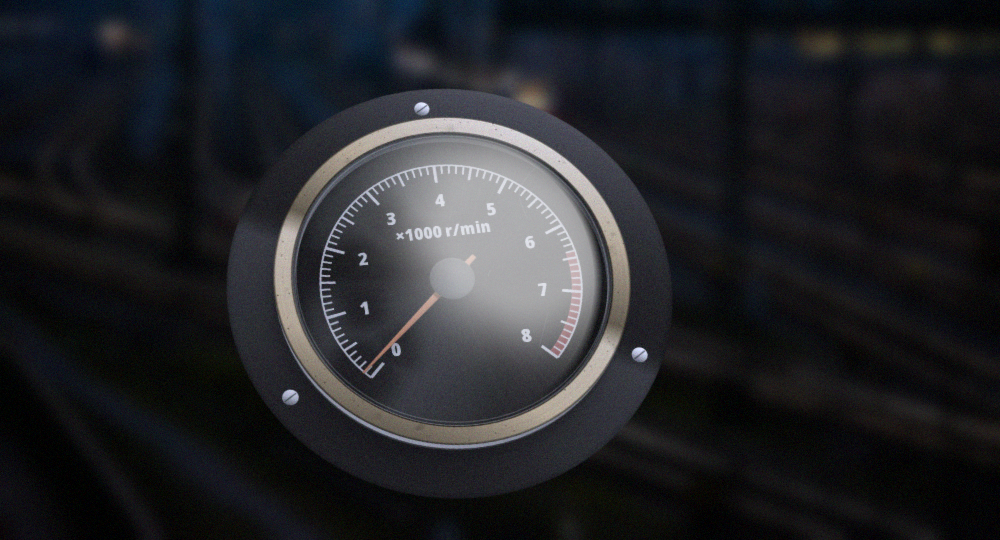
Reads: 100rpm
